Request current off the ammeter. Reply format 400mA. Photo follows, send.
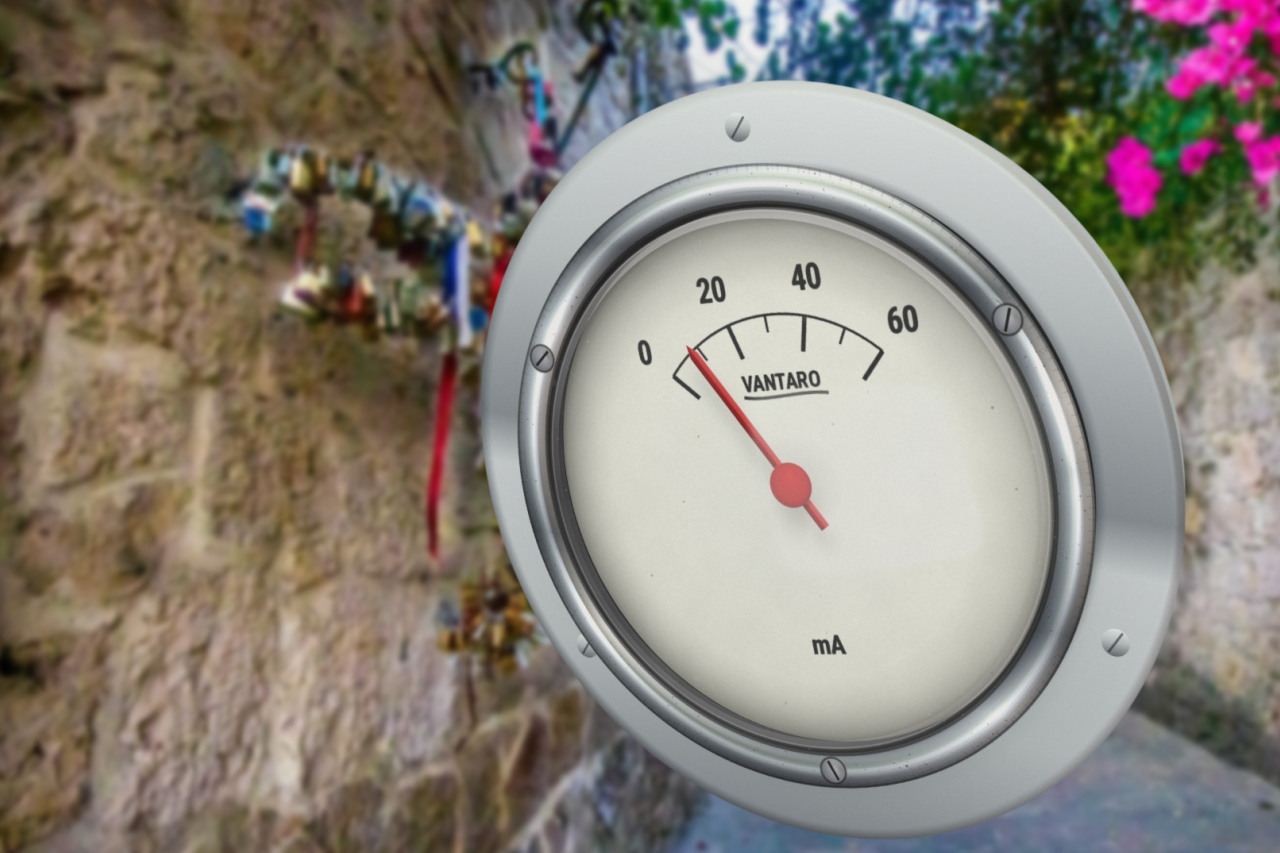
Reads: 10mA
